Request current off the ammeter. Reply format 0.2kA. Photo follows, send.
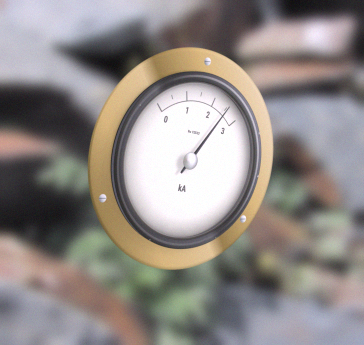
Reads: 2.5kA
